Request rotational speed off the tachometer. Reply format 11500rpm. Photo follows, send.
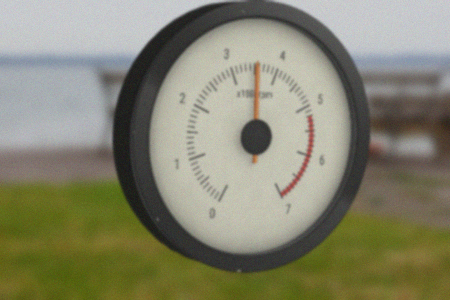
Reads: 3500rpm
